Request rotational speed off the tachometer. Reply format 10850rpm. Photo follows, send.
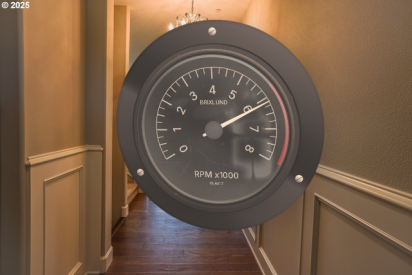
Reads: 6125rpm
